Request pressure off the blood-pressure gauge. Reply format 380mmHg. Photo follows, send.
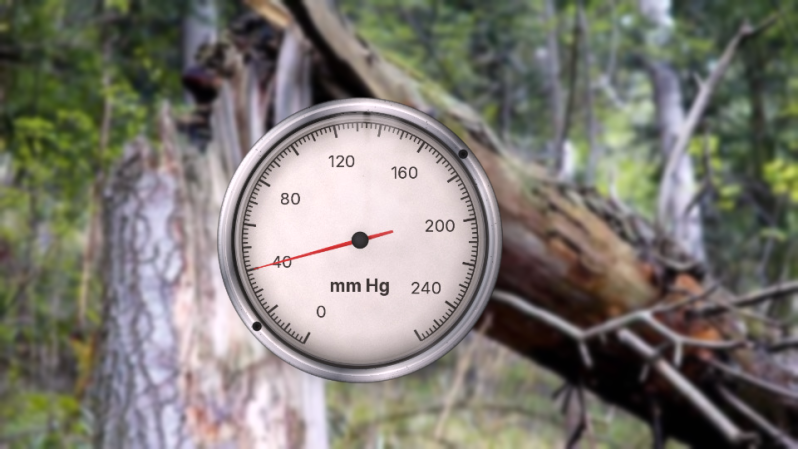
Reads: 40mmHg
